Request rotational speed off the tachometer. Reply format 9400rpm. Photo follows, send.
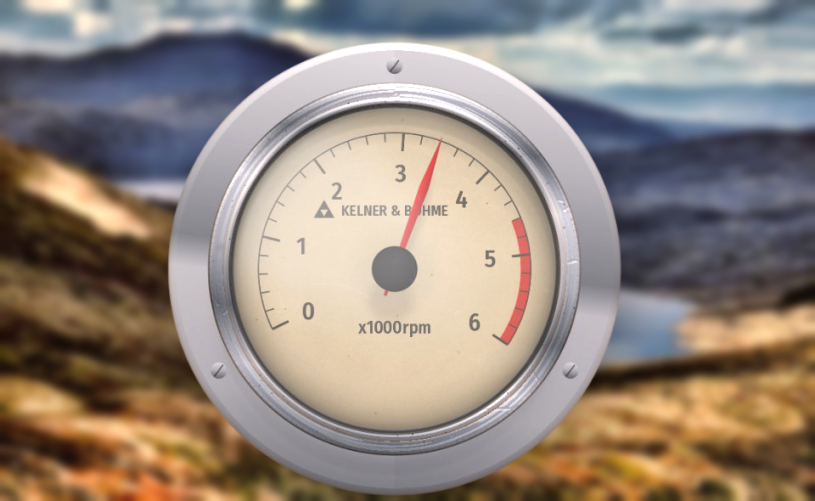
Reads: 3400rpm
